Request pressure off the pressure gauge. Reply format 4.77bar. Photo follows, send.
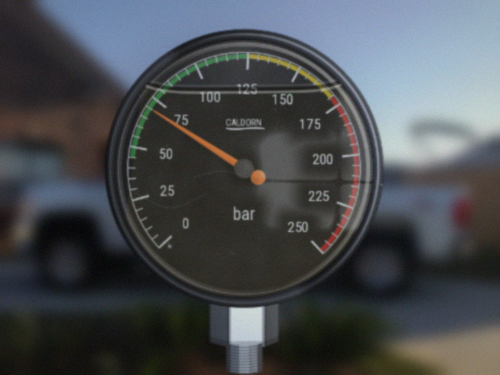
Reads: 70bar
